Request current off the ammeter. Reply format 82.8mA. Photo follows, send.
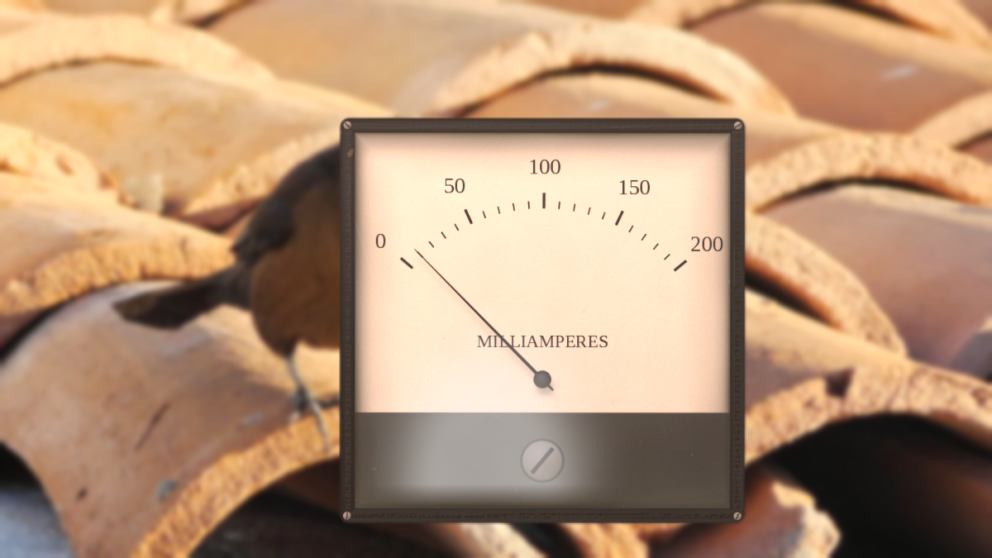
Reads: 10mA
